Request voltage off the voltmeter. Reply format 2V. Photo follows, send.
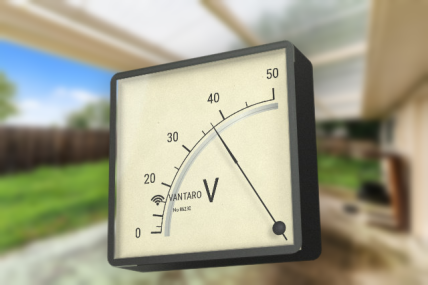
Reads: 37.5V
